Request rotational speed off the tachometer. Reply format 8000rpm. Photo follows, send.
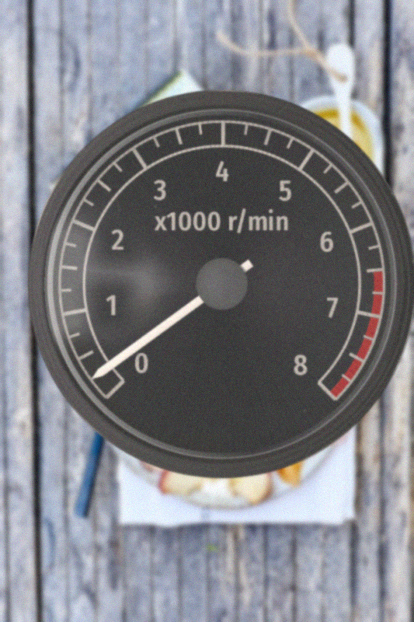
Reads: 250rpm
